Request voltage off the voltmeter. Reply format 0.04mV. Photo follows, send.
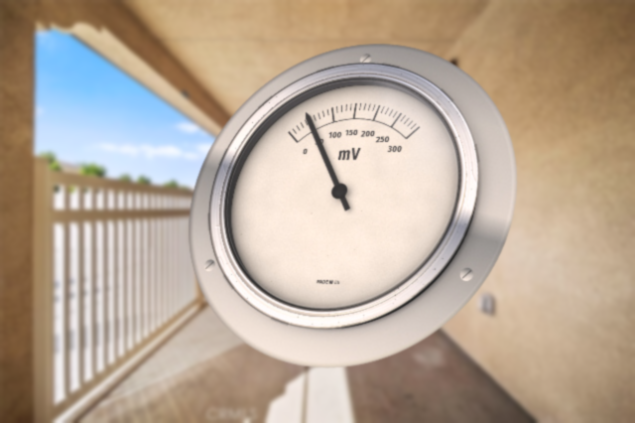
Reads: 50mV
